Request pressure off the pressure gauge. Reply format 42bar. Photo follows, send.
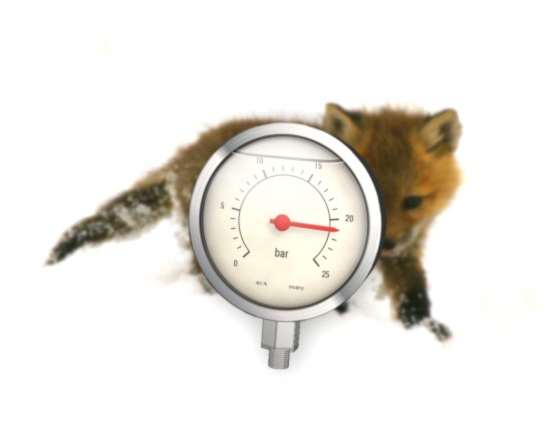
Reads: 21bar
